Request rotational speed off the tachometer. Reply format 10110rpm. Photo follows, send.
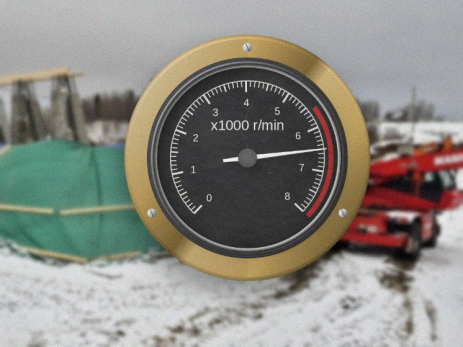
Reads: 6500rpm
